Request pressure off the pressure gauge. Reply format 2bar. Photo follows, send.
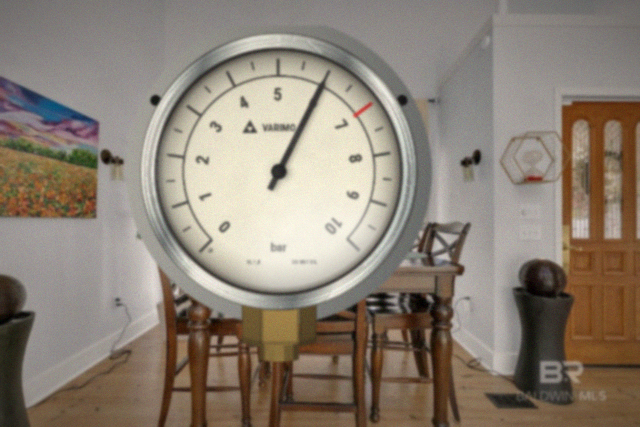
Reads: 6bar
